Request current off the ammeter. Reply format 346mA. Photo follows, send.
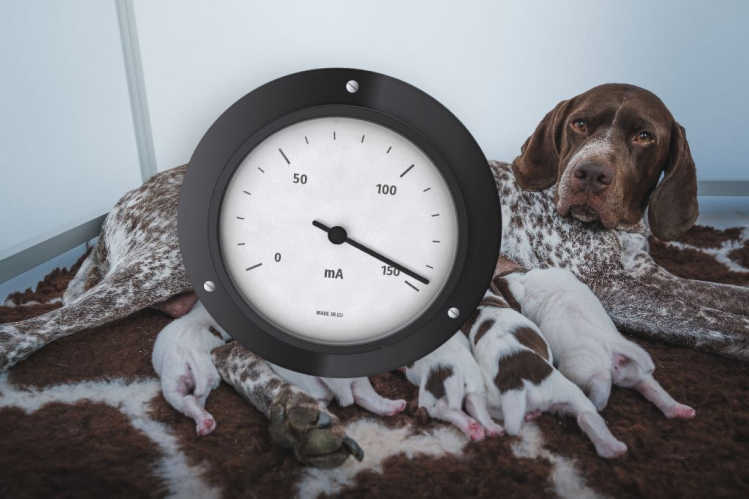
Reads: 145mA
